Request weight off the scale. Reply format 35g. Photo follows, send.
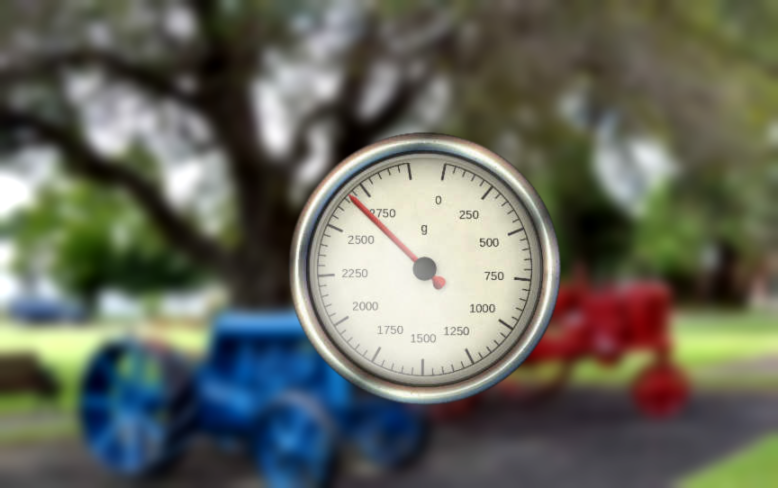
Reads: 2675g
